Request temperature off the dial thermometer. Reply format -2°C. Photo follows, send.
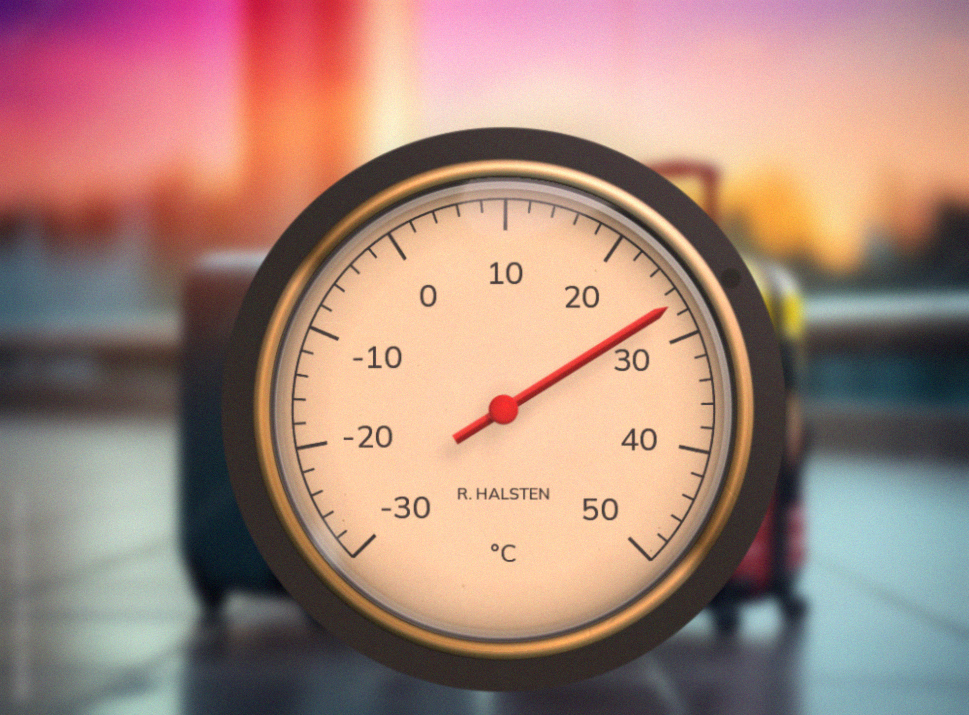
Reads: 27°C
